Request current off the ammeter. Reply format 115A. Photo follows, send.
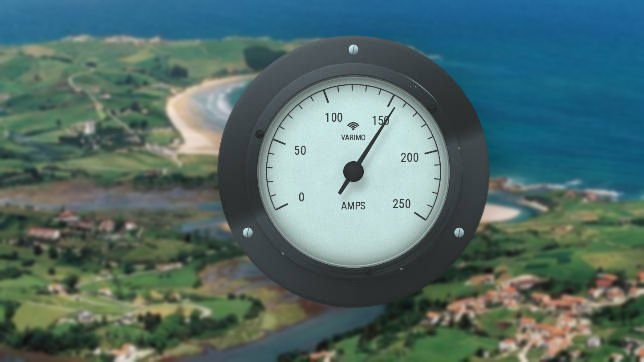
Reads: 155A
